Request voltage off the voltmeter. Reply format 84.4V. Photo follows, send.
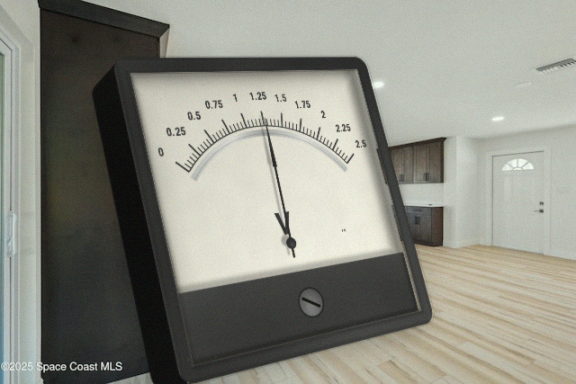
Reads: 1.25V
